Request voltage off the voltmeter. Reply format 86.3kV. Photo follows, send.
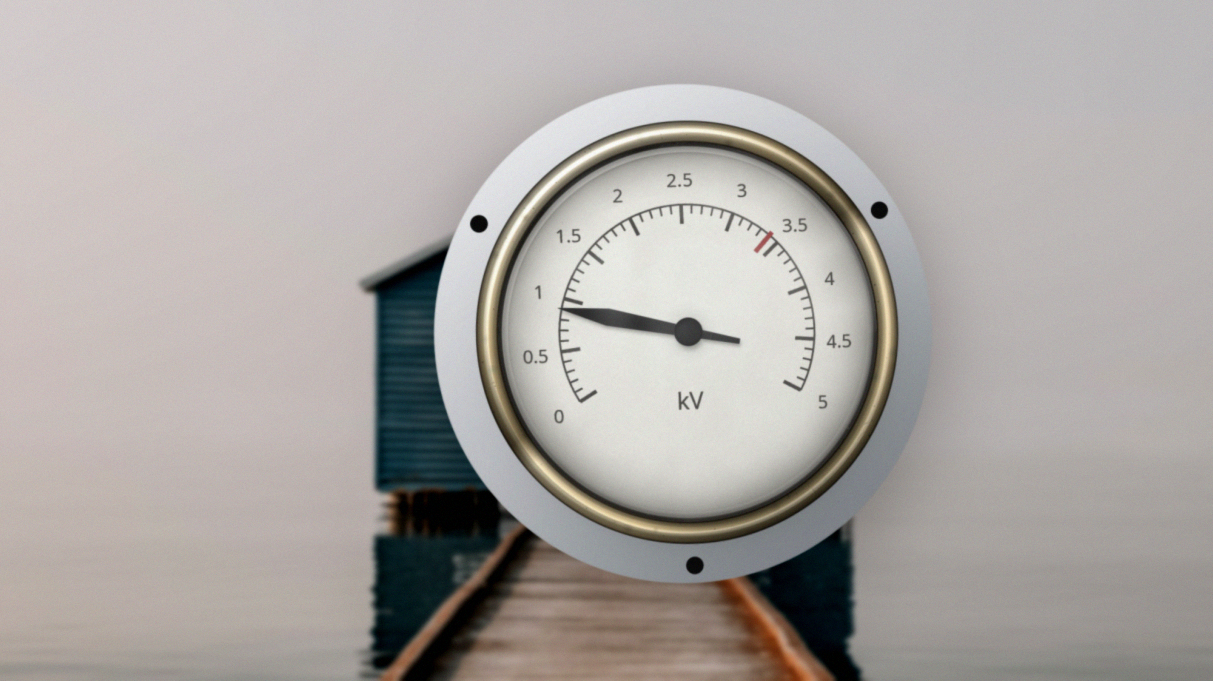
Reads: 0.9kV
